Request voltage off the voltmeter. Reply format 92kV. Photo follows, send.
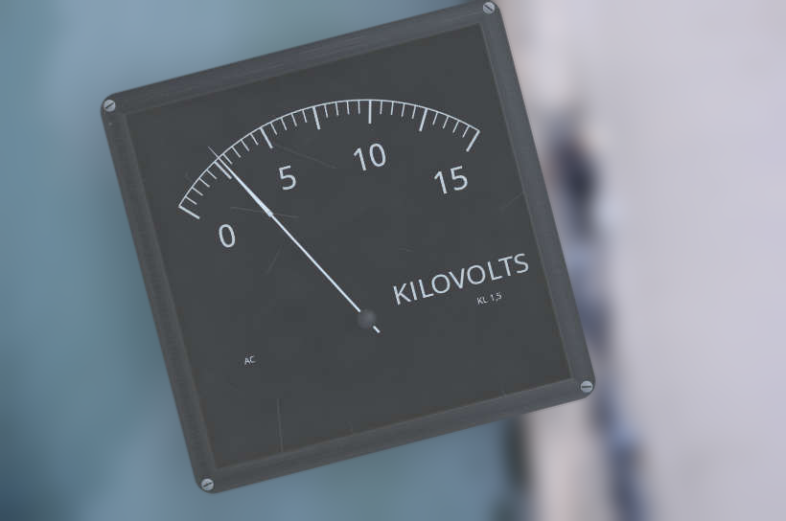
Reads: 2.75kV
